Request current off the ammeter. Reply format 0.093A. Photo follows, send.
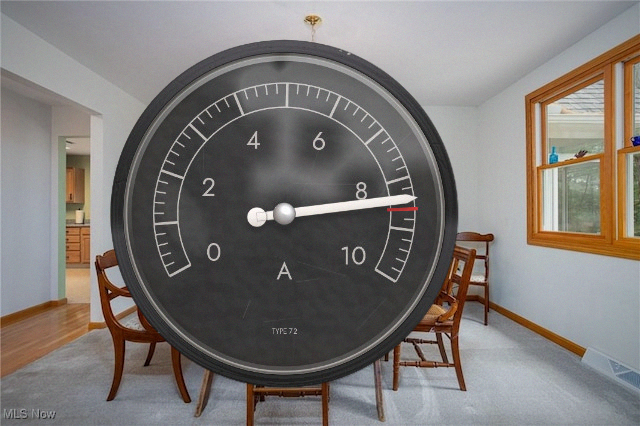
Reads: 8.4A
